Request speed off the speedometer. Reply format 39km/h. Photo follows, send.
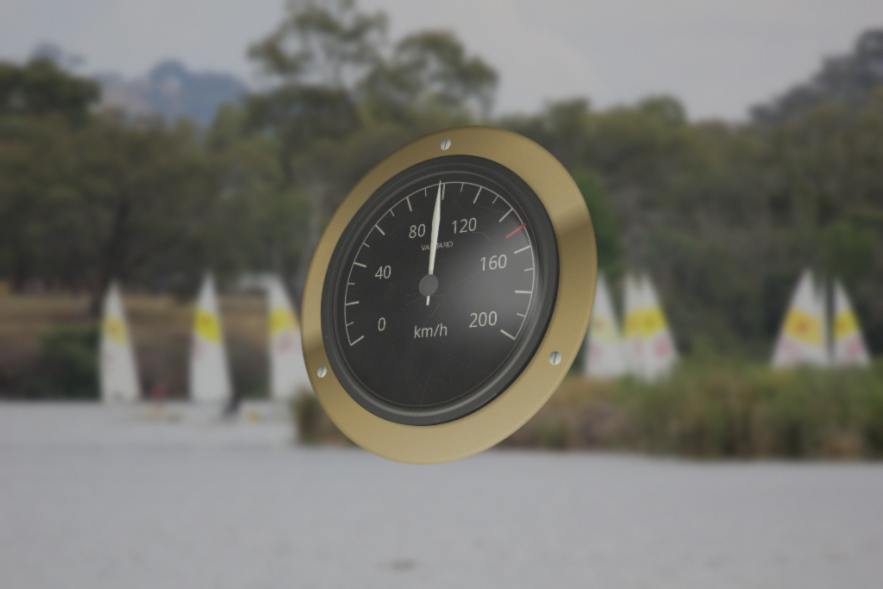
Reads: 100km/h
